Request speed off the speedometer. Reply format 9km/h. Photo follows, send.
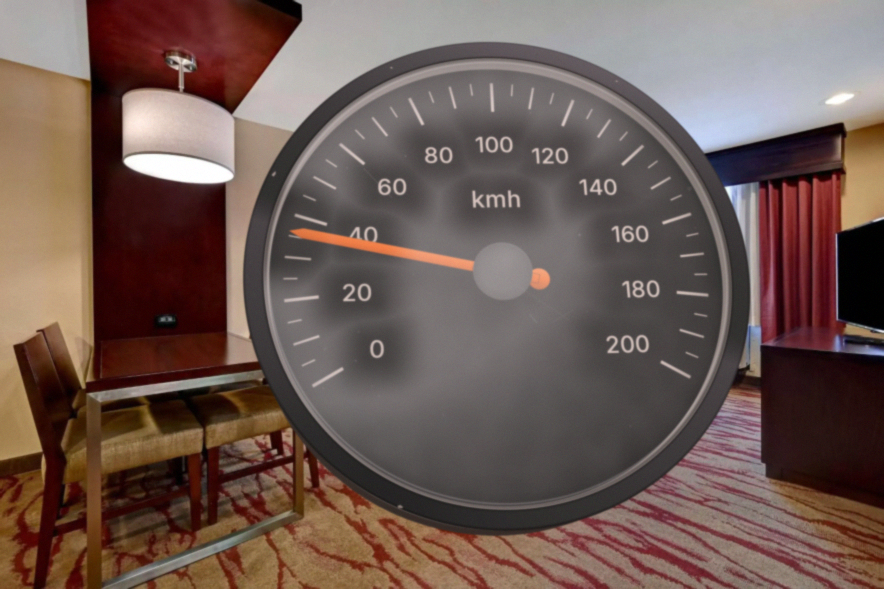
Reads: 35km/h
